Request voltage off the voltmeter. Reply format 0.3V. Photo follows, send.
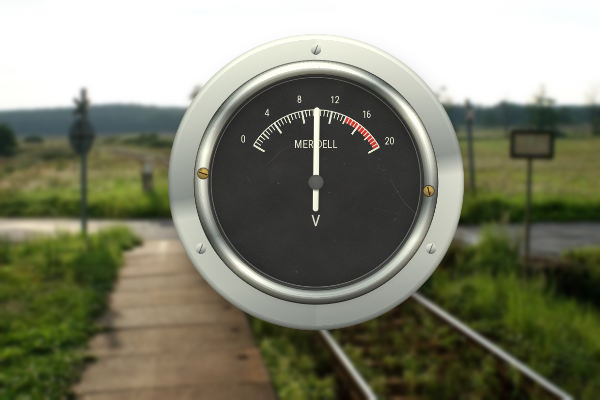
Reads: 10V
